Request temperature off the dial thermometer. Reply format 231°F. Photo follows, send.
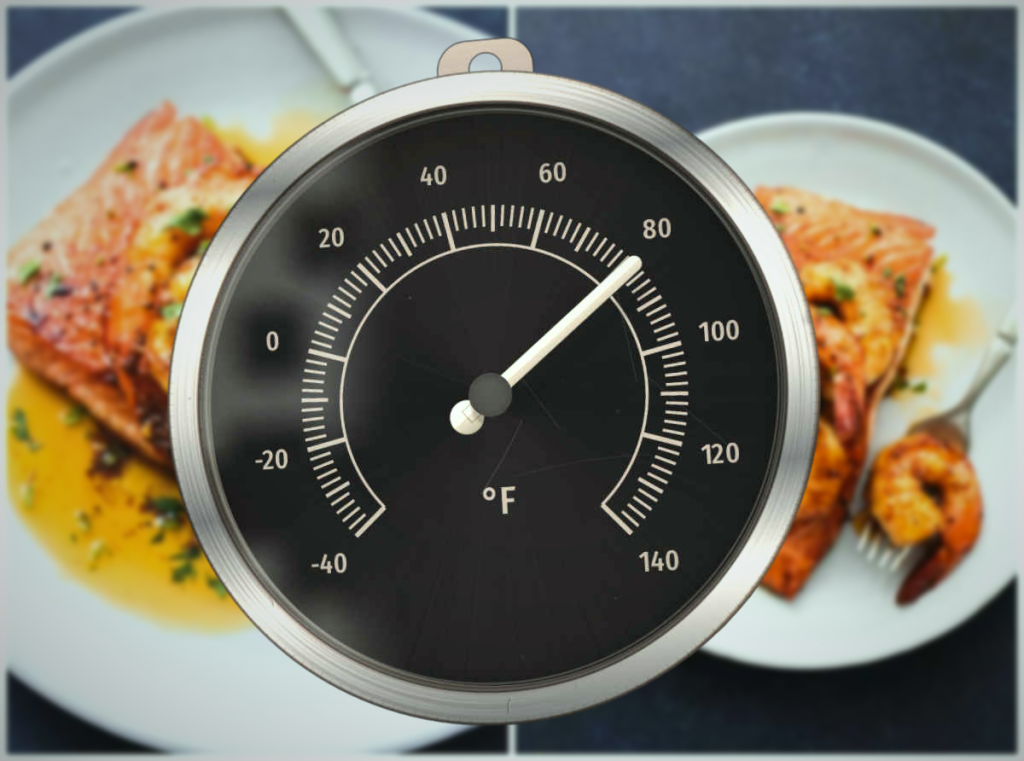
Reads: 82°F
